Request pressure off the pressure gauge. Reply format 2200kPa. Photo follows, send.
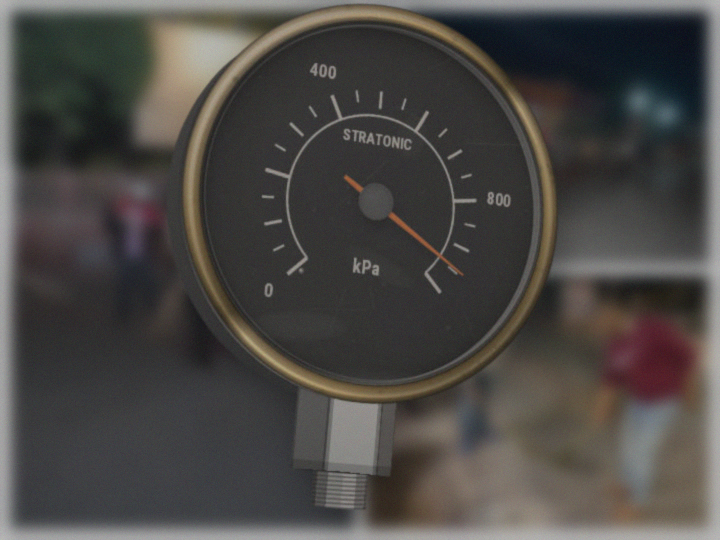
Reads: 950kPa
